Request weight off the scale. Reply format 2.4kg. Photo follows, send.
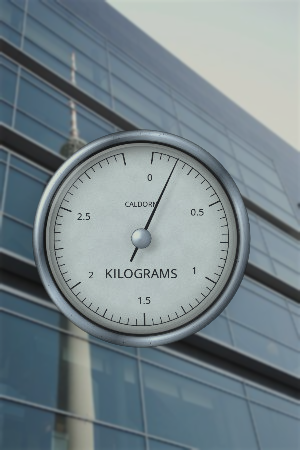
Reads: 0.15kg
